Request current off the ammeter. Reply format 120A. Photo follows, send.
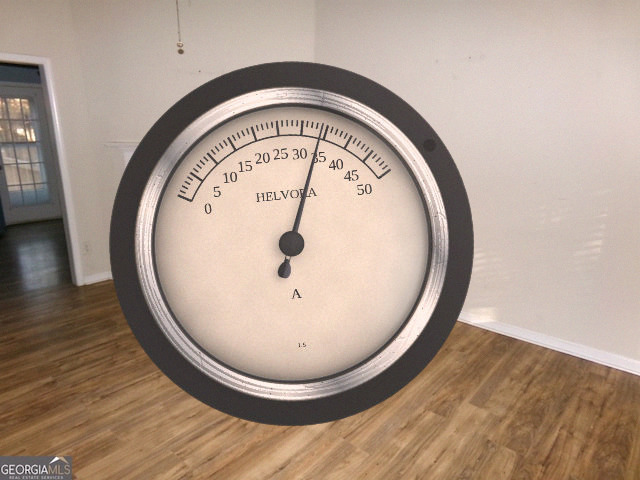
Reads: 34A
